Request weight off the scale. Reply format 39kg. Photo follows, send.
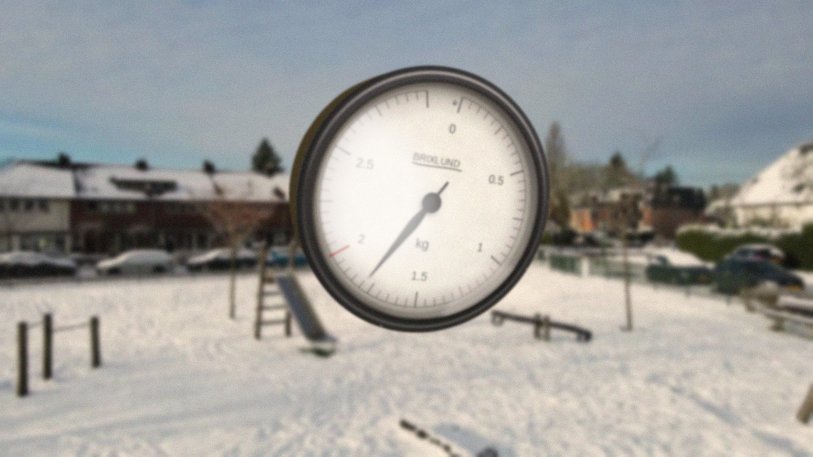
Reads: 1.8kg
